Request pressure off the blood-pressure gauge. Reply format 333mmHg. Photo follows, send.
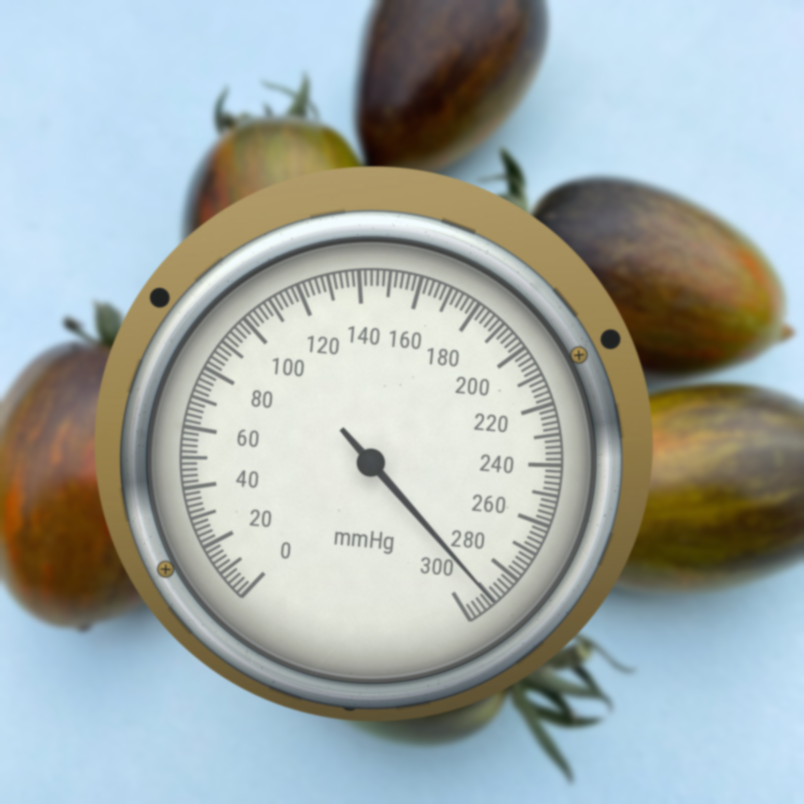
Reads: 290mmHg
